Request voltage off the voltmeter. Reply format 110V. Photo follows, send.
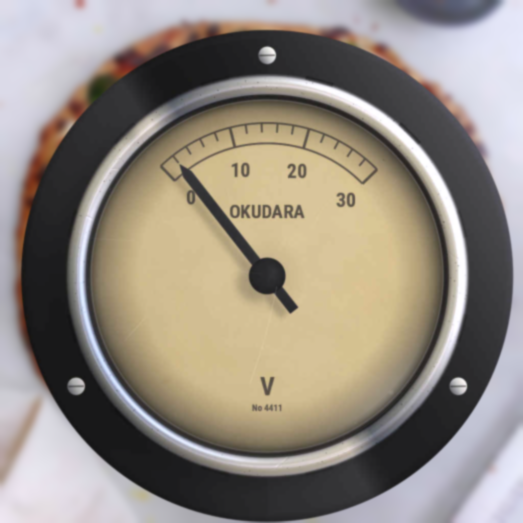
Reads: 2V
